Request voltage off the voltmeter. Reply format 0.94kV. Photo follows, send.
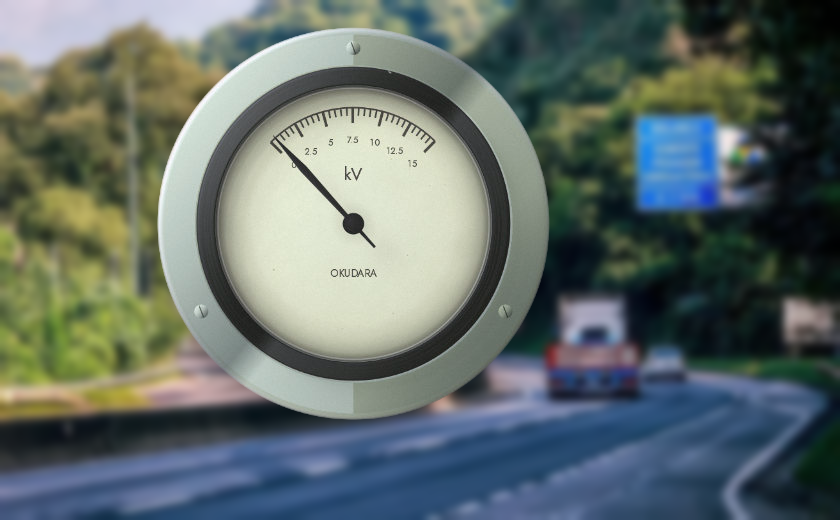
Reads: 0.5kV
